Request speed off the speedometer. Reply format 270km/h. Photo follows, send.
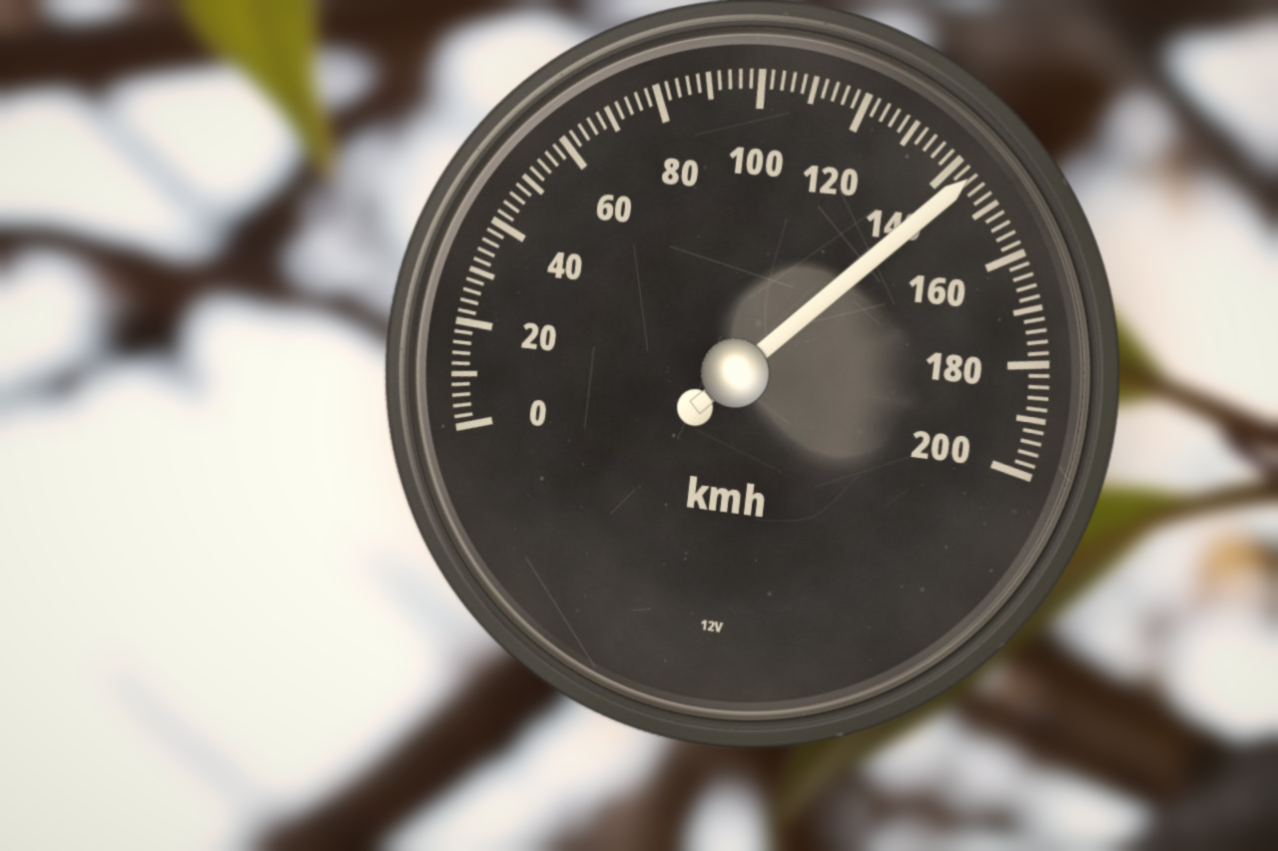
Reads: 144km/h
